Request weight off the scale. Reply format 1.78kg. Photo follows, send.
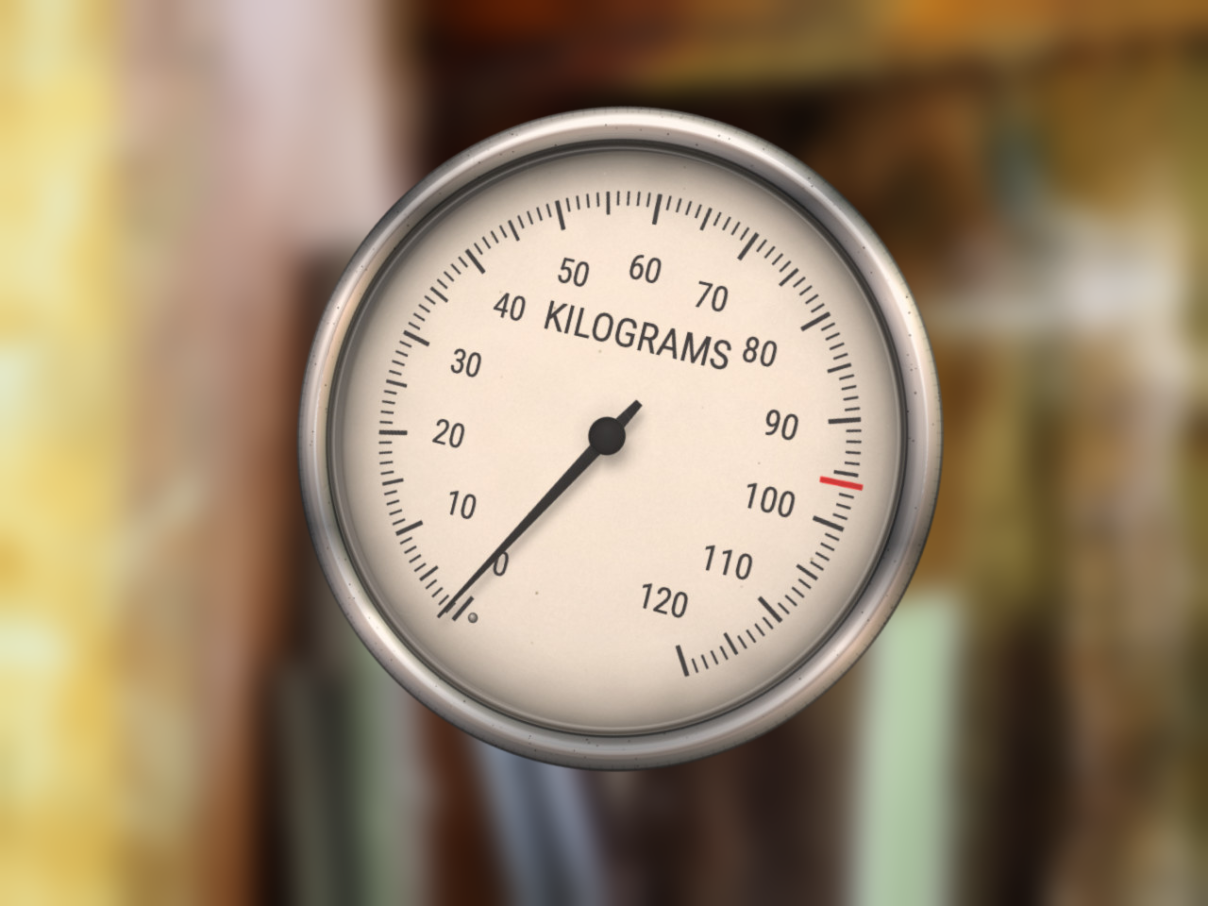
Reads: 1kg
